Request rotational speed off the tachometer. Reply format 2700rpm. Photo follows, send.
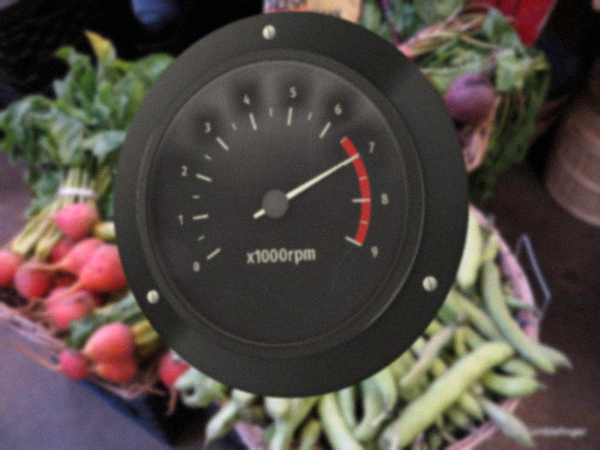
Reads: 7000rpm
